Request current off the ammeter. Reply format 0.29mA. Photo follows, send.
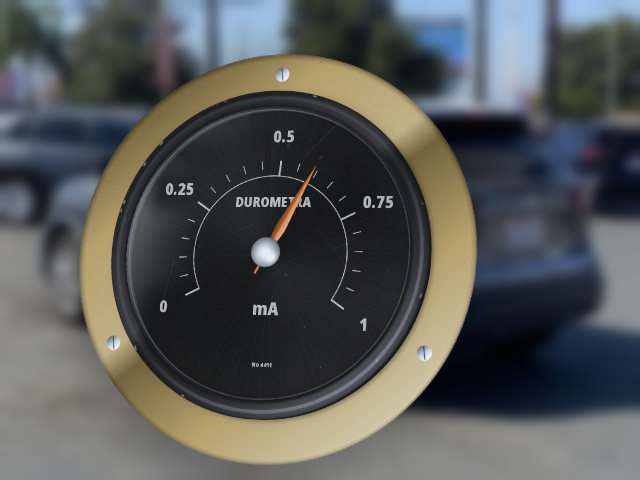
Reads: 0.6mA
